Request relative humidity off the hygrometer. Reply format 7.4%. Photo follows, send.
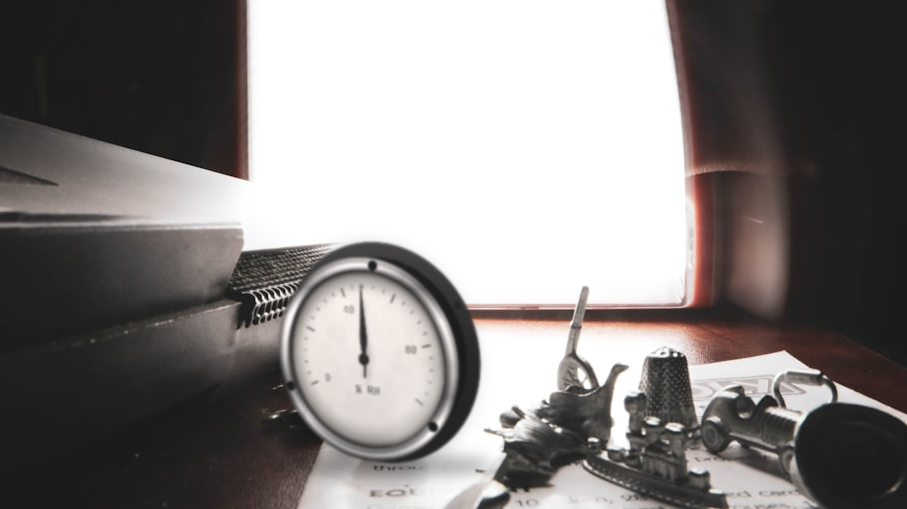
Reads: 48%
